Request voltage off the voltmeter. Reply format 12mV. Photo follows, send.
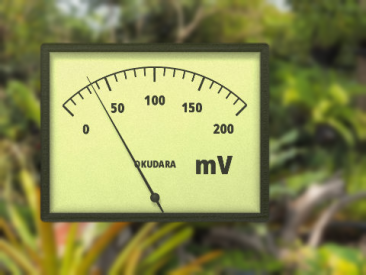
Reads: 35mV
